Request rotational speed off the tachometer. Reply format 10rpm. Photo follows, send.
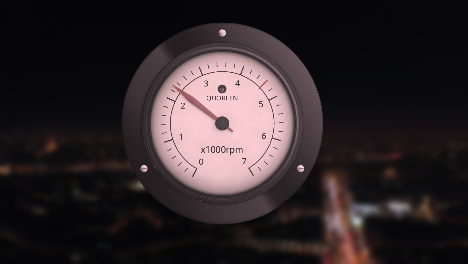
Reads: 2300rpm
